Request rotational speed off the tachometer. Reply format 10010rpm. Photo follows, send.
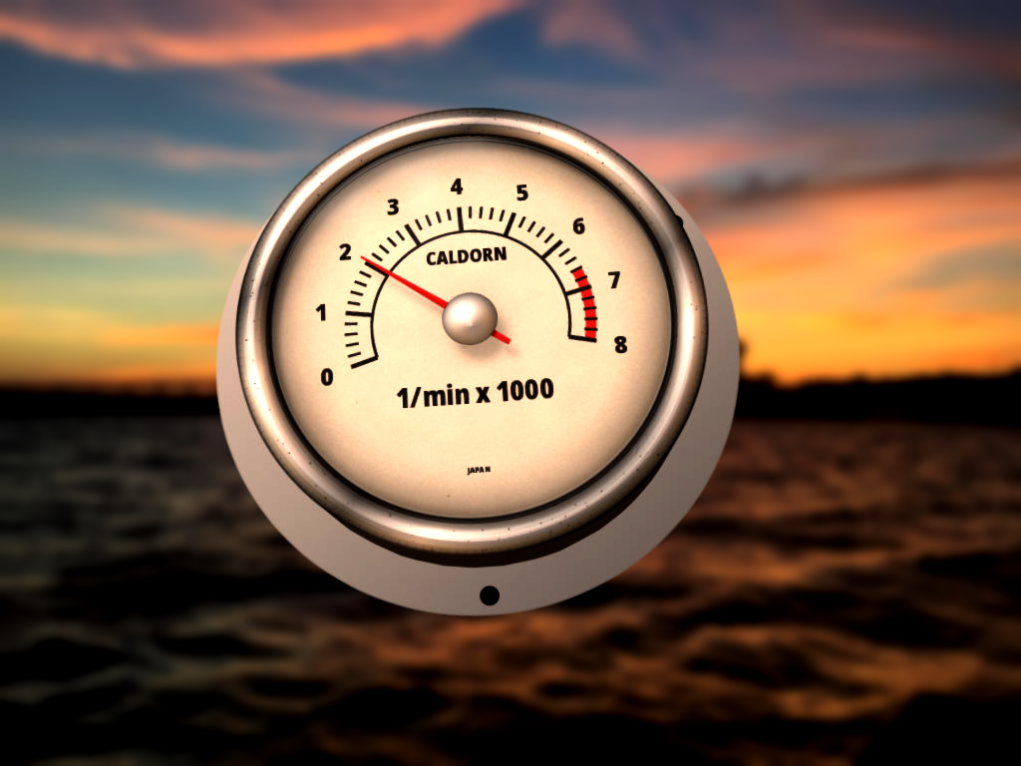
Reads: 2000rpm
